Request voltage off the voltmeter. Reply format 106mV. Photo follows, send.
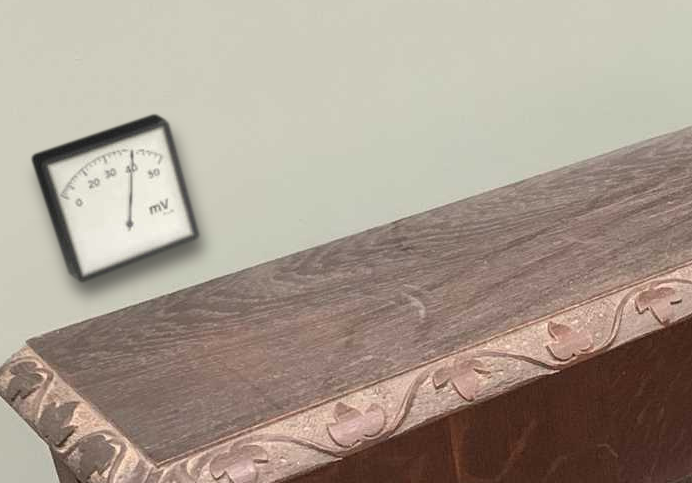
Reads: 40mV
